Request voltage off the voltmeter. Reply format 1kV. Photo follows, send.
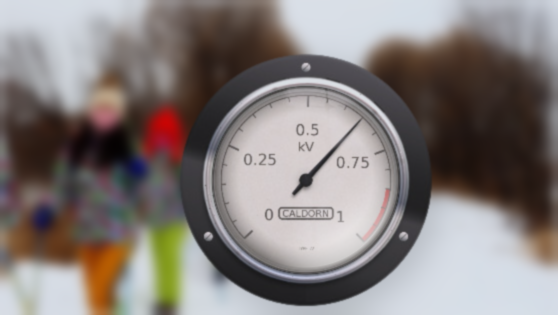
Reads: 0.65kV
